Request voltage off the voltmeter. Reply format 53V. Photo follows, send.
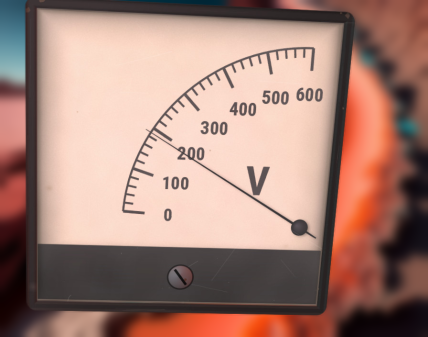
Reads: 190V
